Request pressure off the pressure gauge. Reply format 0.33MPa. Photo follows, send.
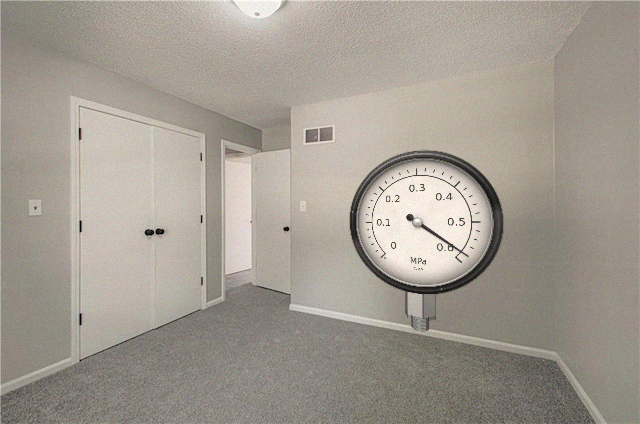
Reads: 0.58MPa
